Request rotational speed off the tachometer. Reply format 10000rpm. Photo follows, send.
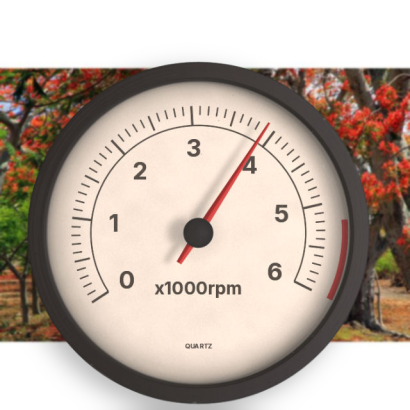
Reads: 3900rpm
